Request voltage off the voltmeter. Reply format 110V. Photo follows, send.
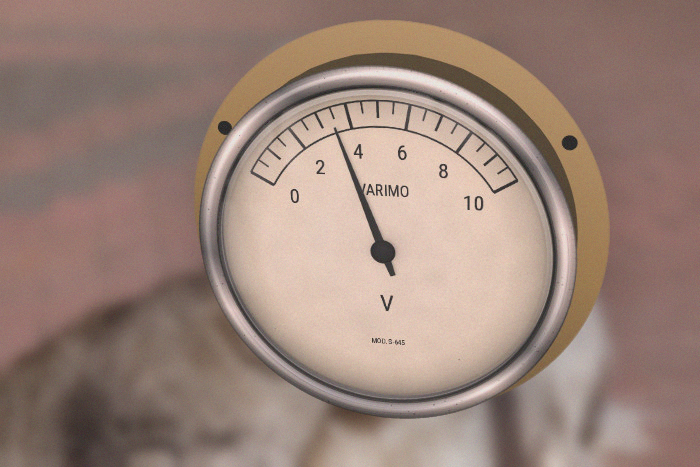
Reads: 3.5V
